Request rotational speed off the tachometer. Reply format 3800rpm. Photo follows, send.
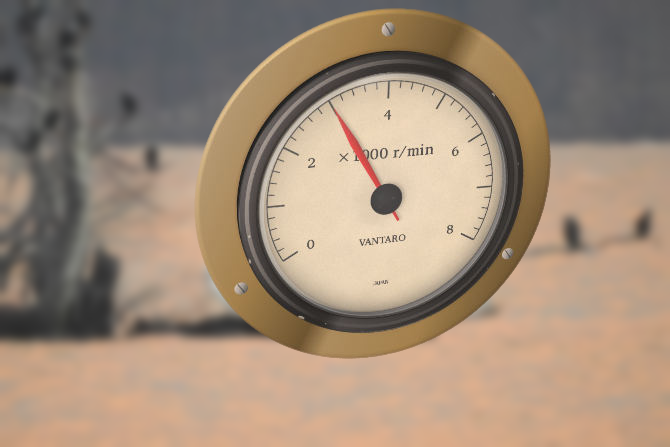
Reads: 3000rpm
